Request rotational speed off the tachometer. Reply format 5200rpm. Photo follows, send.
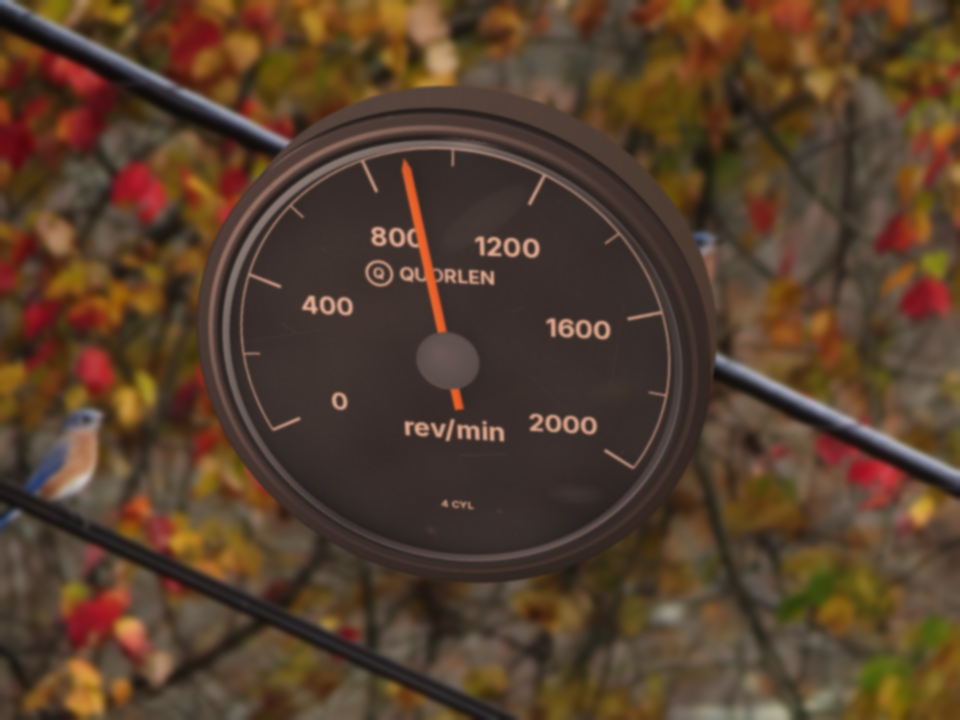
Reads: 900rpm
